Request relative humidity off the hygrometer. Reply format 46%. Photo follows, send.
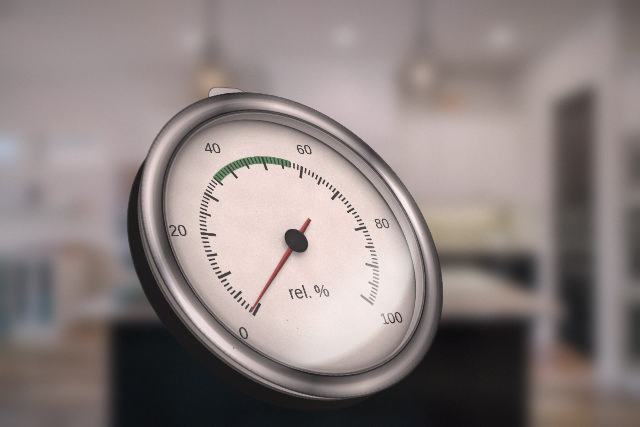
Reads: 1%
